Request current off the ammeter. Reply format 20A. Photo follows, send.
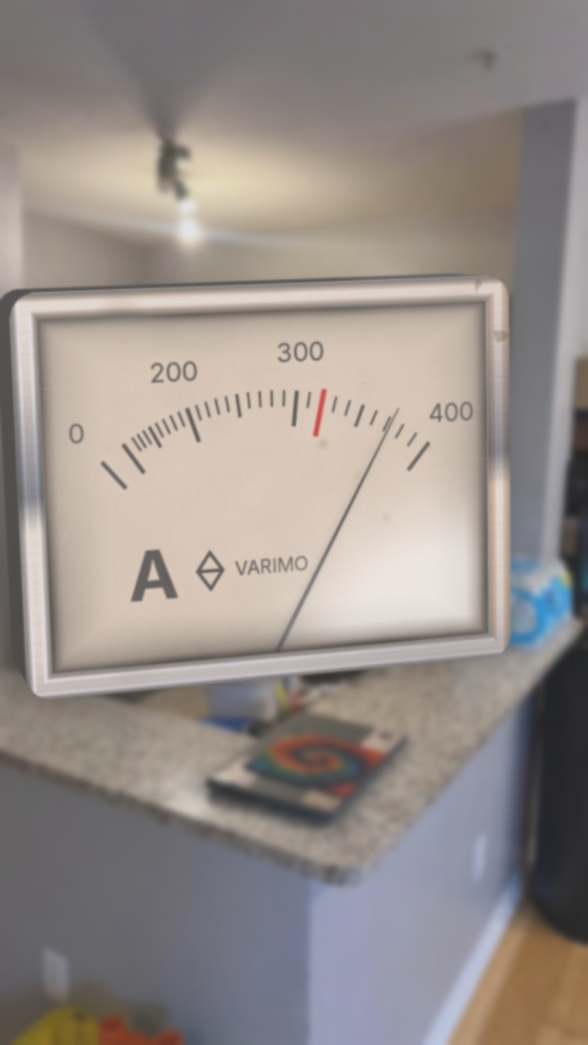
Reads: 370A
